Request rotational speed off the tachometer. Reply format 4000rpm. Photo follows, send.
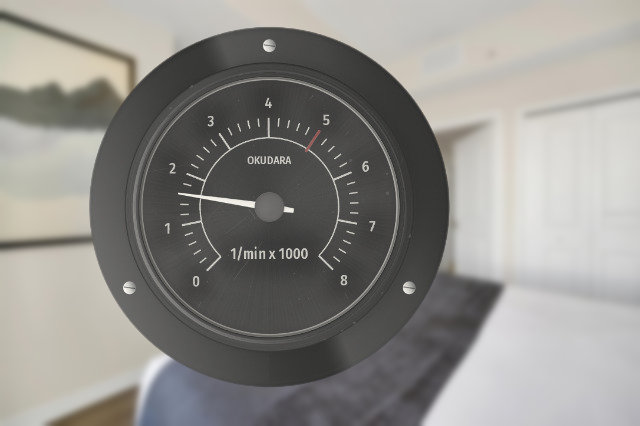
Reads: 1600rpm
